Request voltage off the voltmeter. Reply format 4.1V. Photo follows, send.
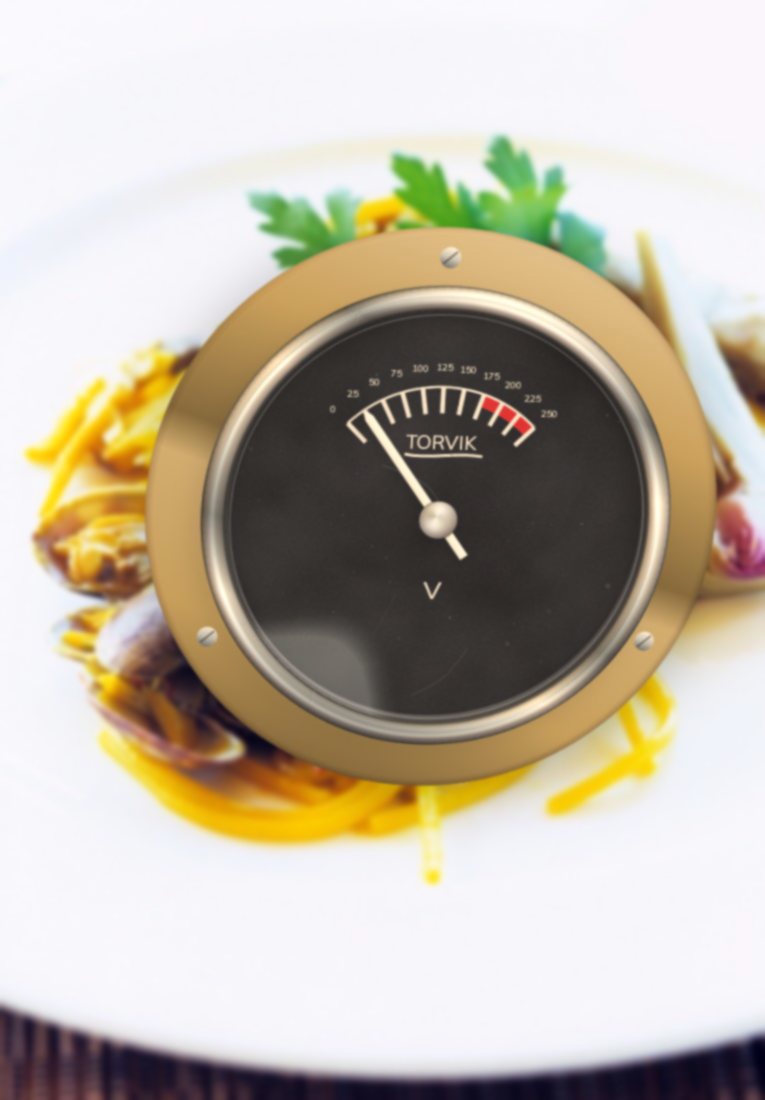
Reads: 25V
